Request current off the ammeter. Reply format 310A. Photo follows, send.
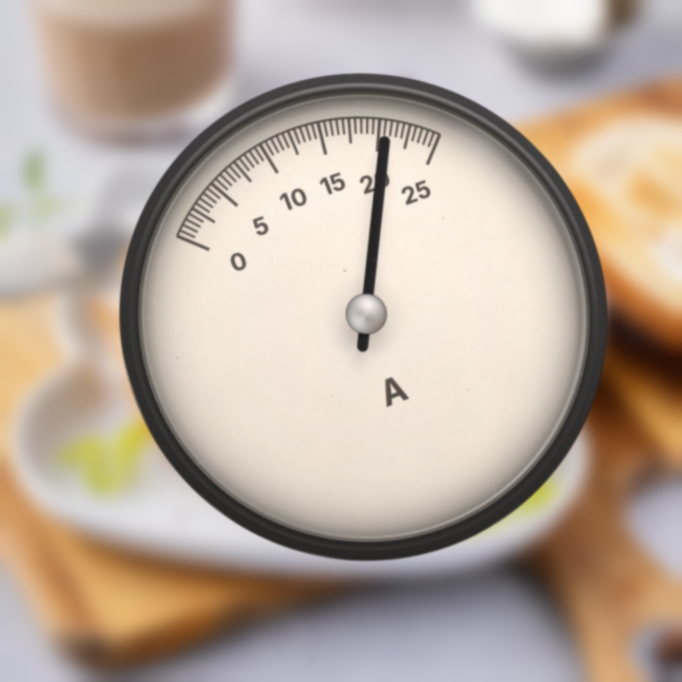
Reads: 20.5A
